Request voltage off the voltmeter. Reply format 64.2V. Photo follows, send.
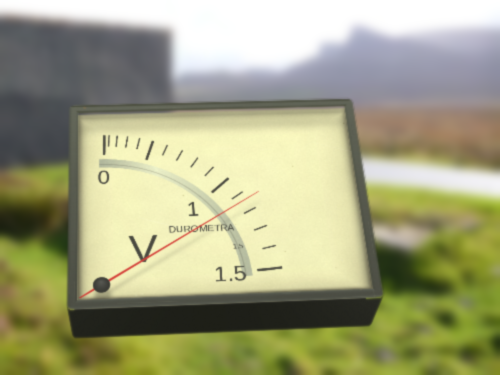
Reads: 1.15V
